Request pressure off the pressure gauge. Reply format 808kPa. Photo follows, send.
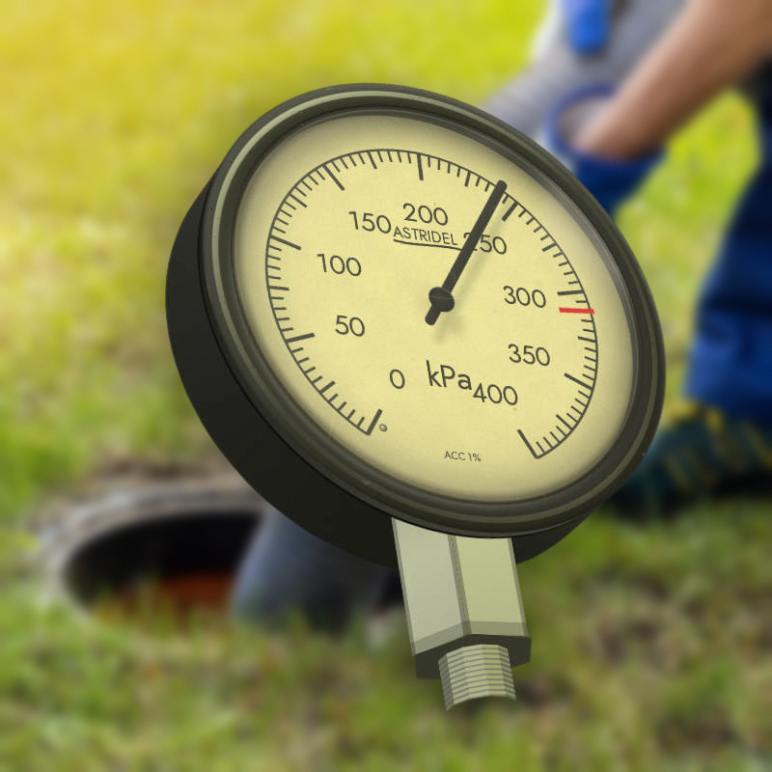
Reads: 240kPa
